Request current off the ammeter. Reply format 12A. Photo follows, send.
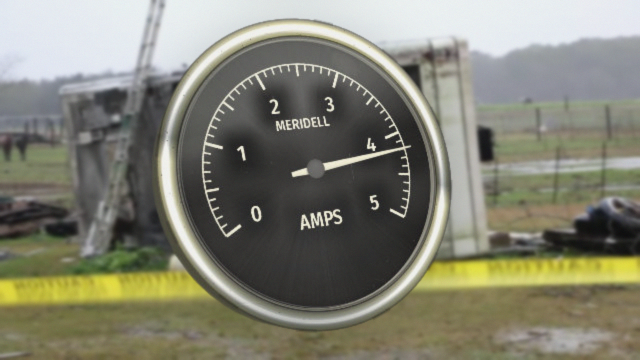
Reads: 4.2A
